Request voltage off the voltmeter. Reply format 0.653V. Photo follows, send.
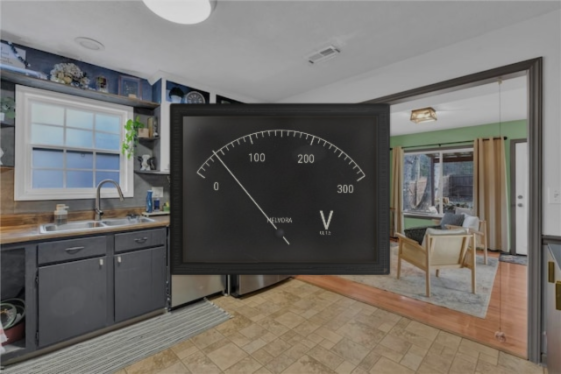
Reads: 40V
